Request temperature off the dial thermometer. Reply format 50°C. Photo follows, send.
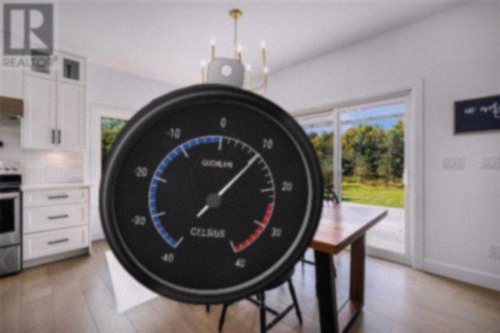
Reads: 10°C
